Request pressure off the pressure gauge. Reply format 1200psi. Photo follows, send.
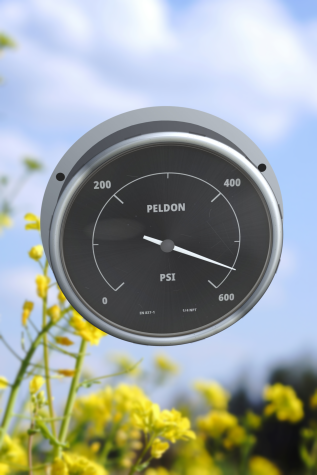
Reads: 550psi
